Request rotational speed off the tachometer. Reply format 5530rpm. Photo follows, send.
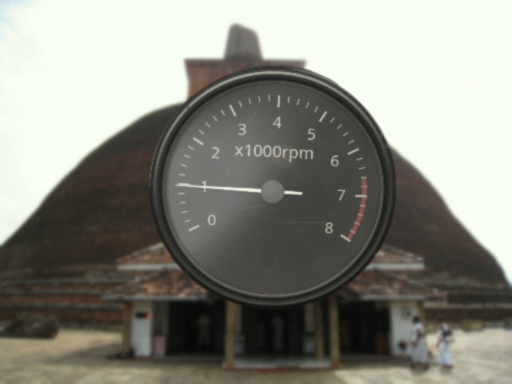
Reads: 1000rpm
